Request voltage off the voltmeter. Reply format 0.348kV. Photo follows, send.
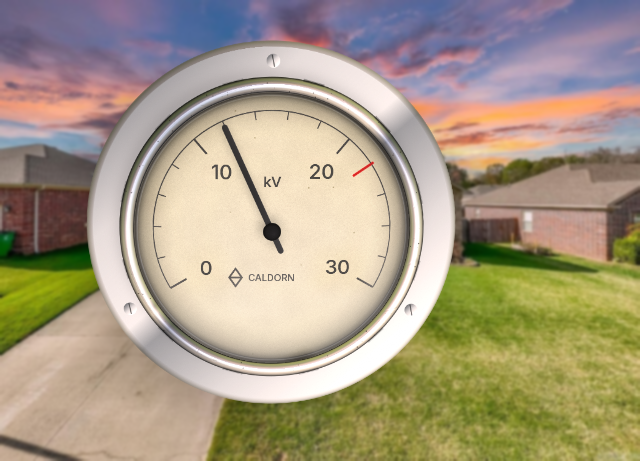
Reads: 12kV
